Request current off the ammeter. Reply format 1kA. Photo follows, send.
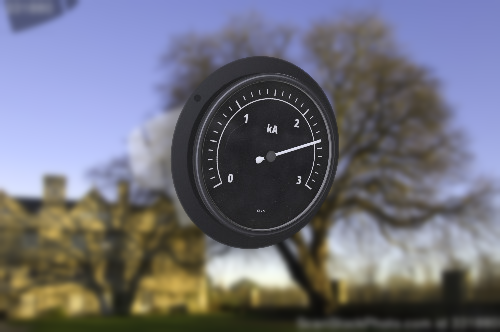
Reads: 2.4kA
